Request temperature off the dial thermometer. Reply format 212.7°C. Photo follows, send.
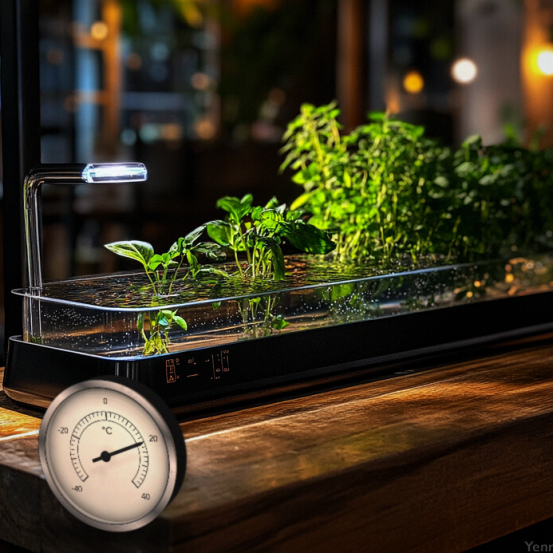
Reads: 20°C
